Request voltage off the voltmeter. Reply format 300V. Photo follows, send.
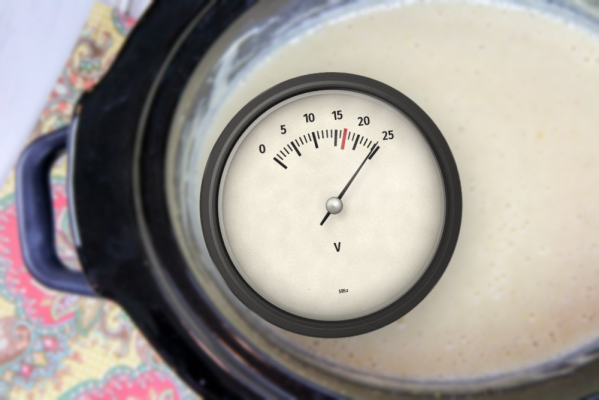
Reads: 24V
